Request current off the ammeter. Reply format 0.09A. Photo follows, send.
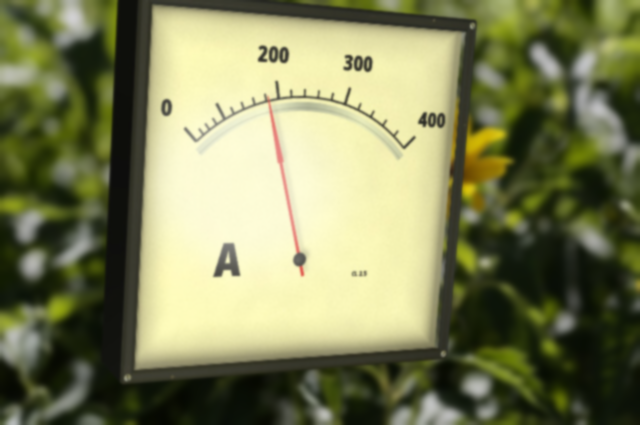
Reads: 180A
